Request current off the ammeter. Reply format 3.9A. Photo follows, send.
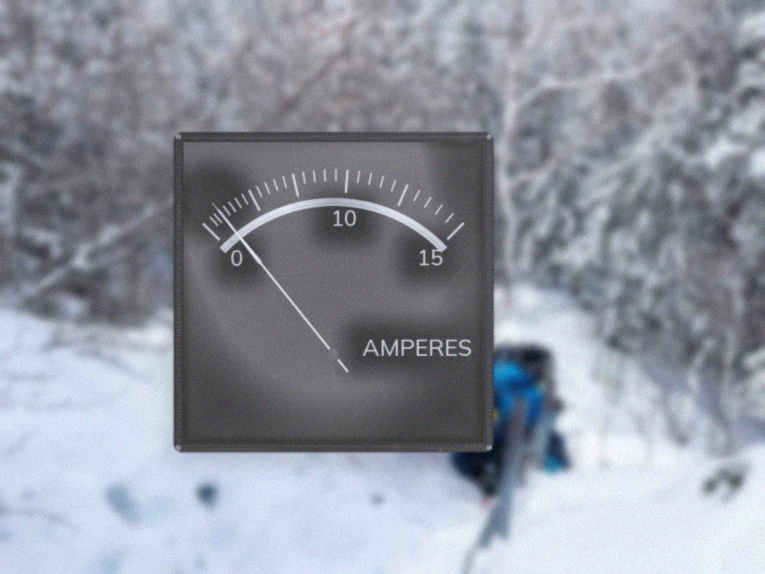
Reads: 2.5A
